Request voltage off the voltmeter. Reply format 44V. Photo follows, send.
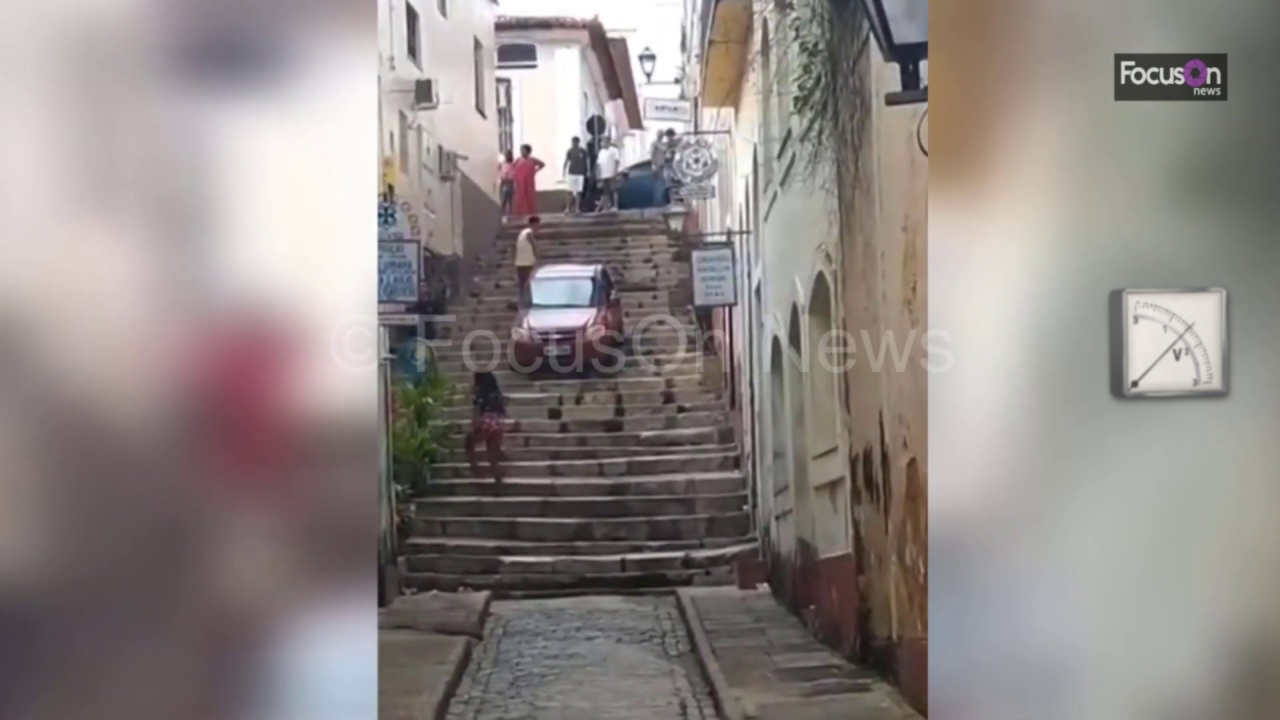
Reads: 1.5V
